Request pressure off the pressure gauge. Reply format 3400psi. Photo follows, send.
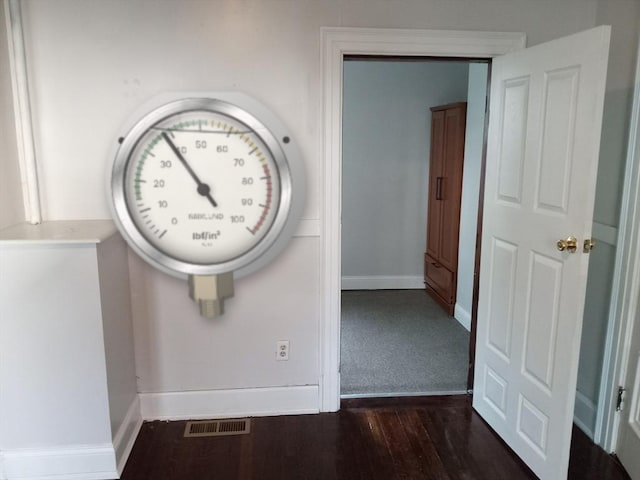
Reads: 38psi
